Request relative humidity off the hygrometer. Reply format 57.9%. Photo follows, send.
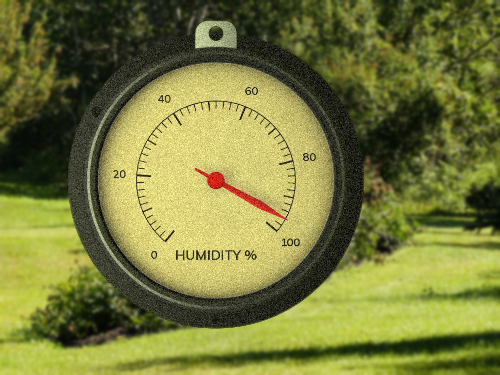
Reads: 96%
